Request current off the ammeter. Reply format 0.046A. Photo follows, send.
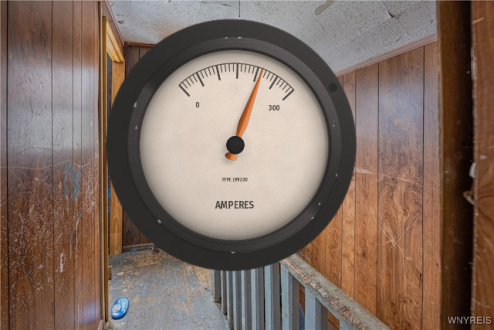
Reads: 210A
